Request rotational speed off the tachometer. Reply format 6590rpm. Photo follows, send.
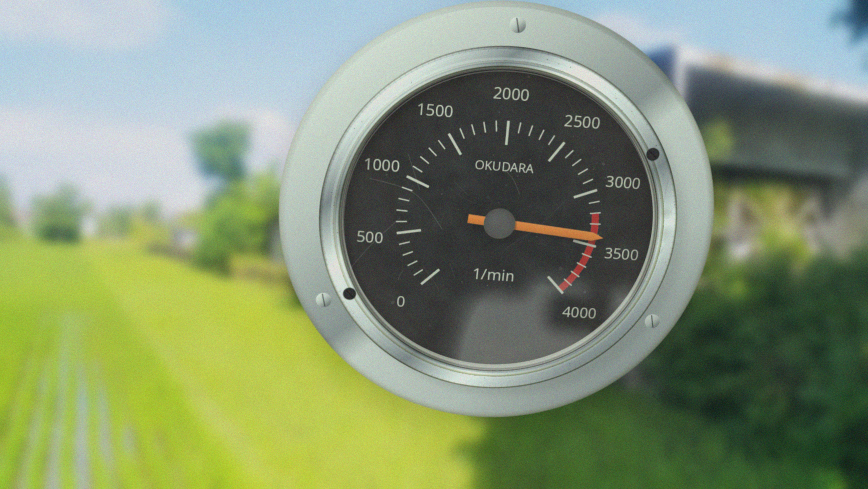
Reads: 3400rpm
